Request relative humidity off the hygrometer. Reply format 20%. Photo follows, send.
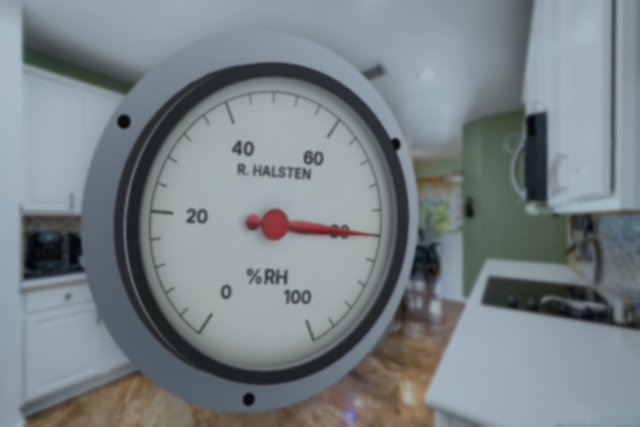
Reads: 80%
